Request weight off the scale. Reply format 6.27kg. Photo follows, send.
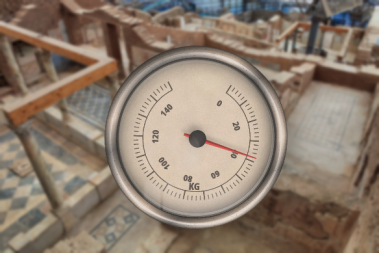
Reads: 38kg
